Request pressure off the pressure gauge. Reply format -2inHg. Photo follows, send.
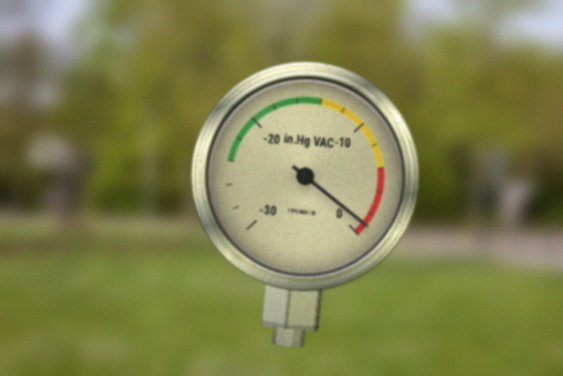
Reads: -1inHg
